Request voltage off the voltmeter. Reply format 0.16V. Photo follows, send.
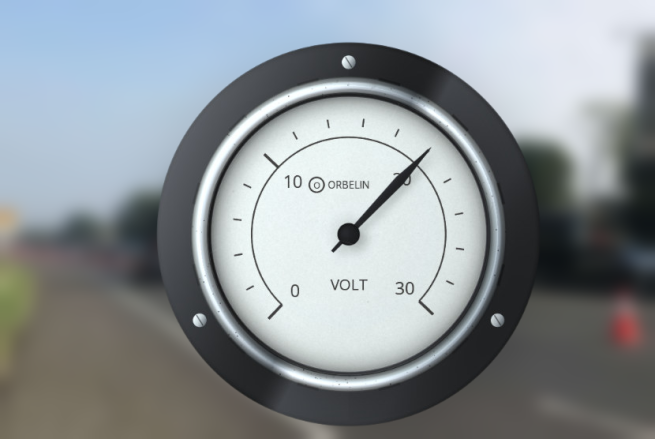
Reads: 20V
